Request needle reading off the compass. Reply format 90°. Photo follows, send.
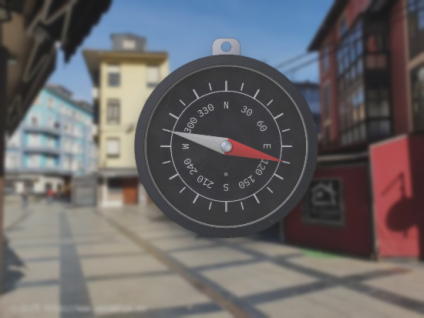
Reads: 105°
